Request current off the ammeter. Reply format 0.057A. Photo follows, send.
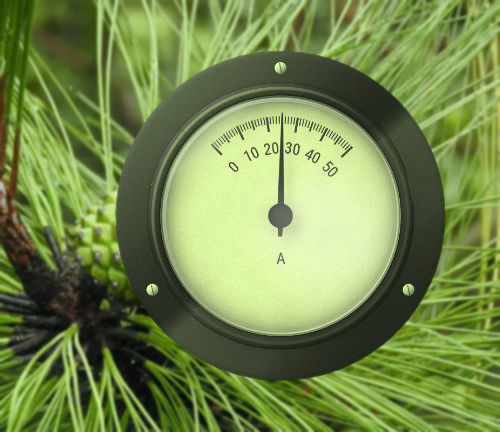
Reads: 25A
